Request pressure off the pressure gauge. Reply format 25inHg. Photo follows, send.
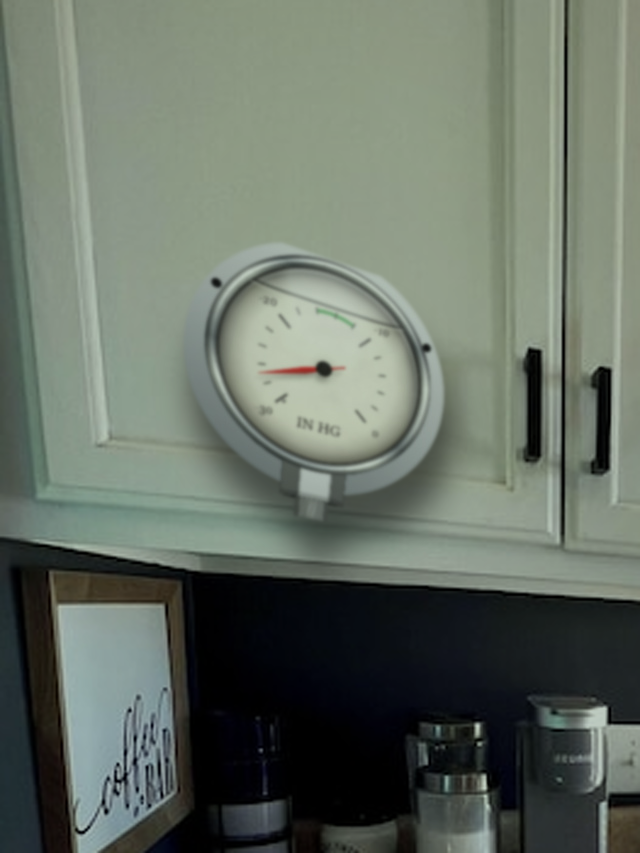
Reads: -27inHg
